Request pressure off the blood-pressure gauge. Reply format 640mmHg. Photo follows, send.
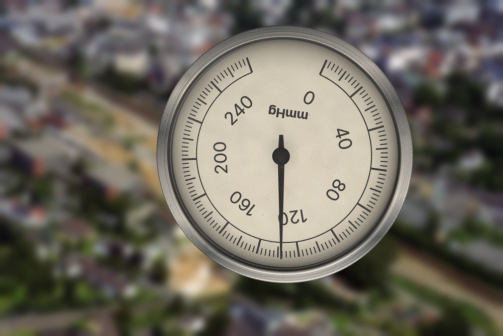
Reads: 128mmHg
